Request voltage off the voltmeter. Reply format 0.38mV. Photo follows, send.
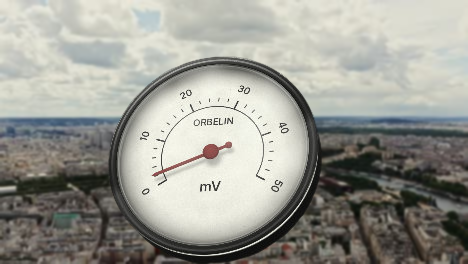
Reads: 2mV
